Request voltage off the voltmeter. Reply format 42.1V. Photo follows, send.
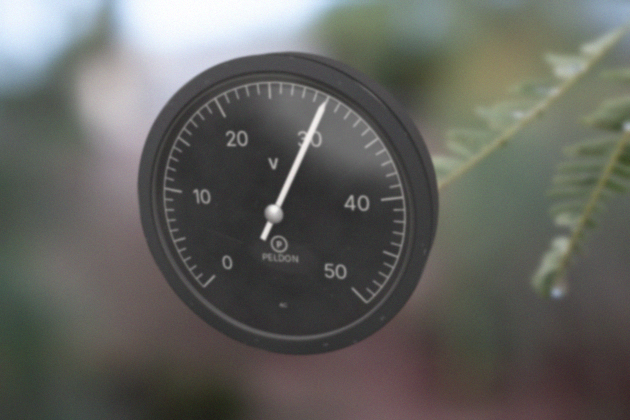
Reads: 30V
